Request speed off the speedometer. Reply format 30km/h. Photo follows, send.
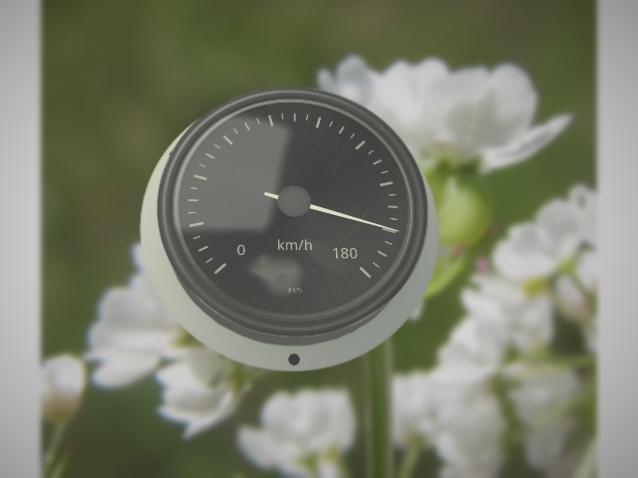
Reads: 160km/h
